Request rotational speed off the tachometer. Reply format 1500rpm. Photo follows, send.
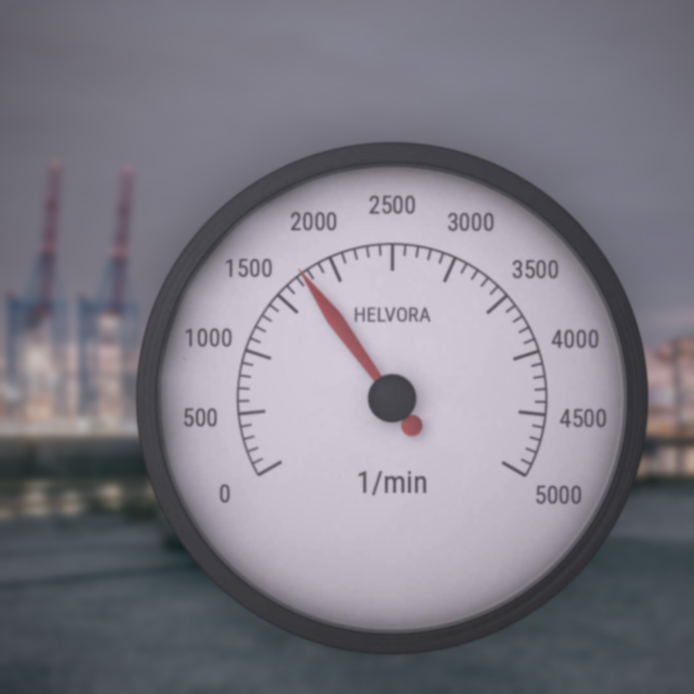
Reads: 1750rpm
